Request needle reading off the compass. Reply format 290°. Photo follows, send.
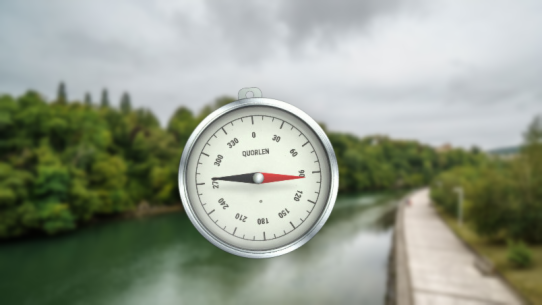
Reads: 95°
